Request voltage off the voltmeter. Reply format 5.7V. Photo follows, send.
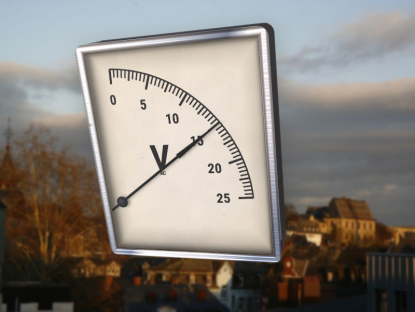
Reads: 15V
